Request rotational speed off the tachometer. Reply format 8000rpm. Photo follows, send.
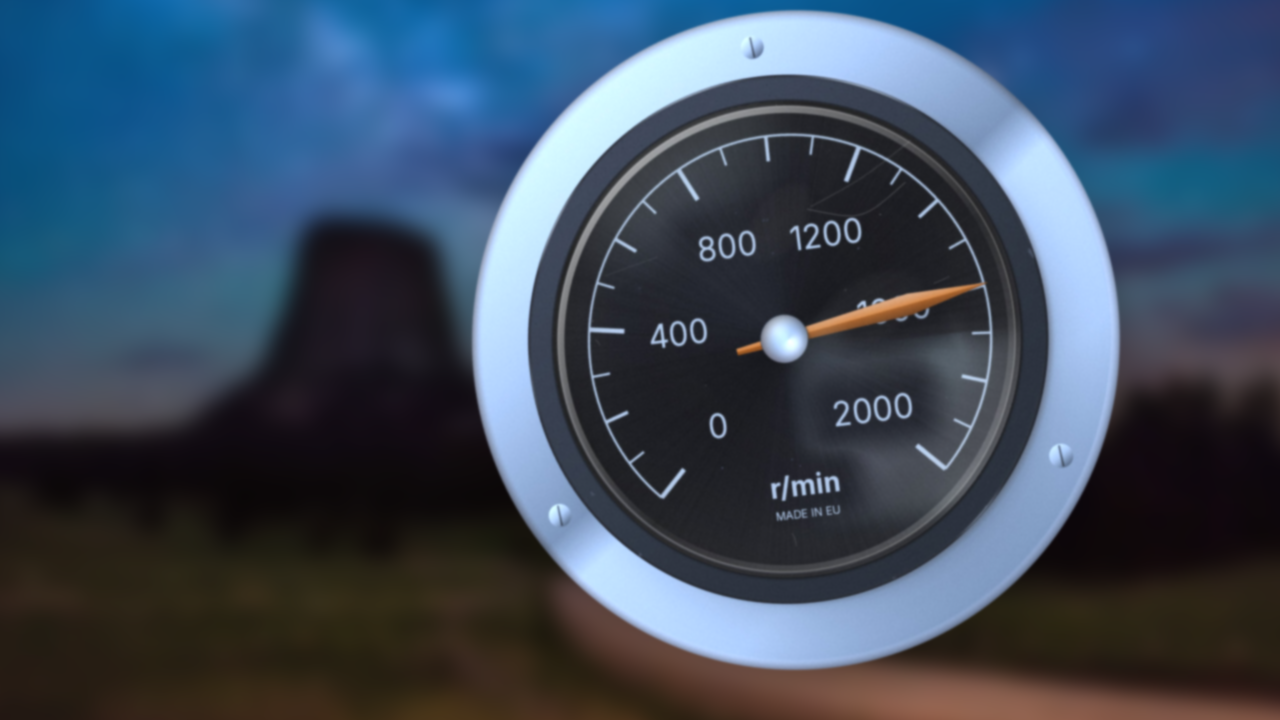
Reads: 1600rpm
